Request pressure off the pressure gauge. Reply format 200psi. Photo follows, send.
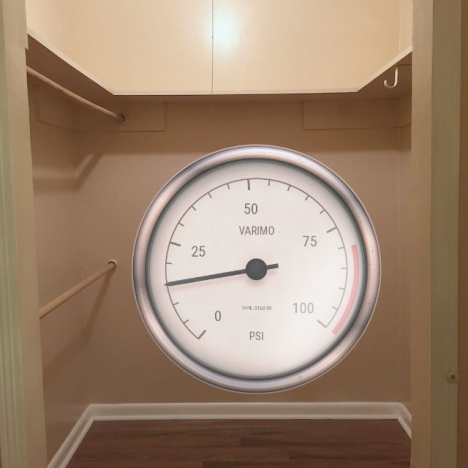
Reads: 15psi
